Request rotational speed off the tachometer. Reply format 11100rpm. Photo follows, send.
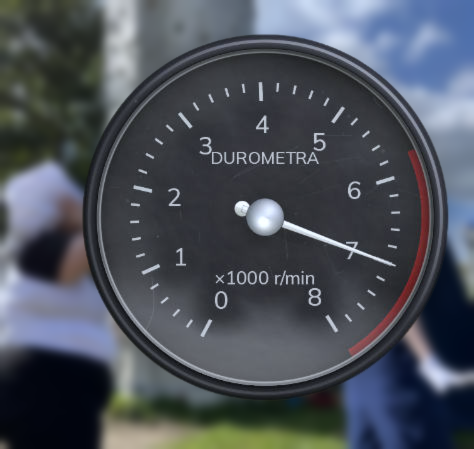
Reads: 7000rpm
